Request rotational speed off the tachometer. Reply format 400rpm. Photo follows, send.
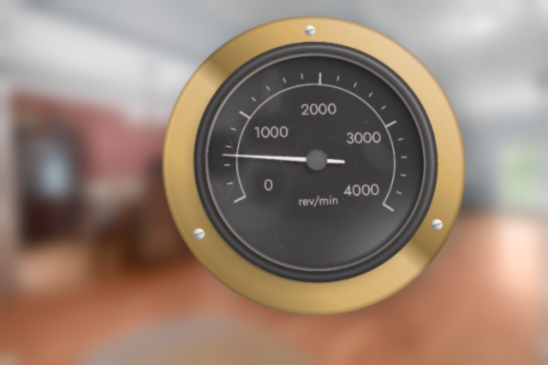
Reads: 500rpm
